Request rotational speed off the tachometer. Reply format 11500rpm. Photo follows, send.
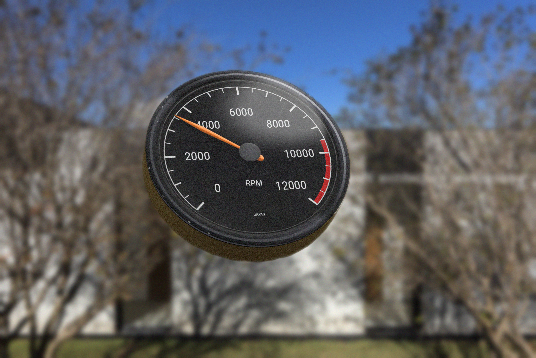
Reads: 3500rpm
